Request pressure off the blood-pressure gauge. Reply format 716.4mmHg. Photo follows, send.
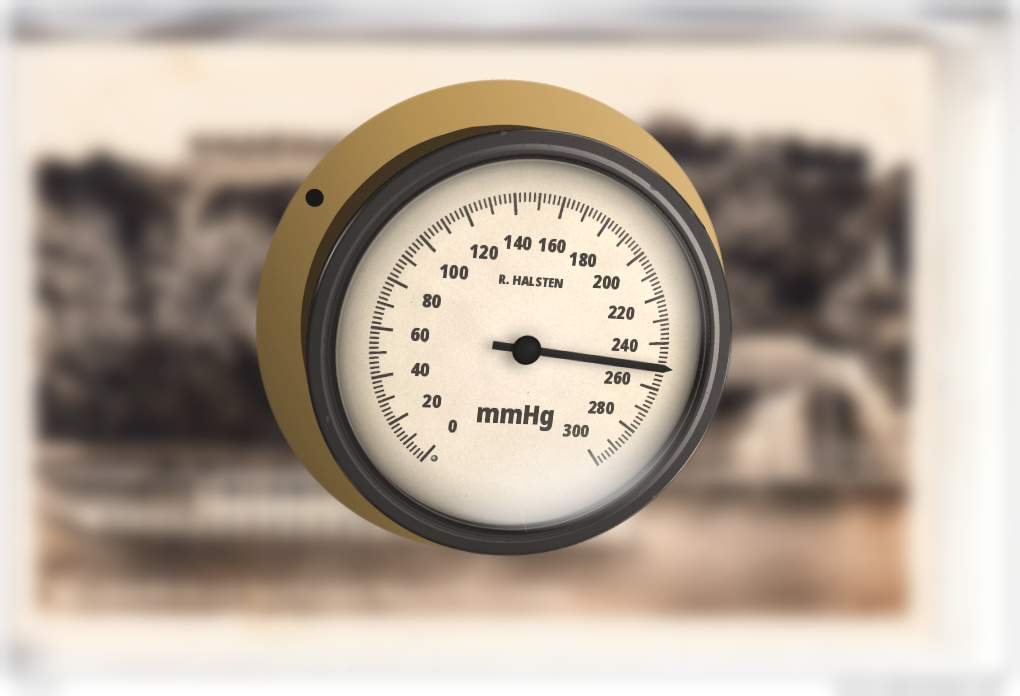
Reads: 250mmHg
